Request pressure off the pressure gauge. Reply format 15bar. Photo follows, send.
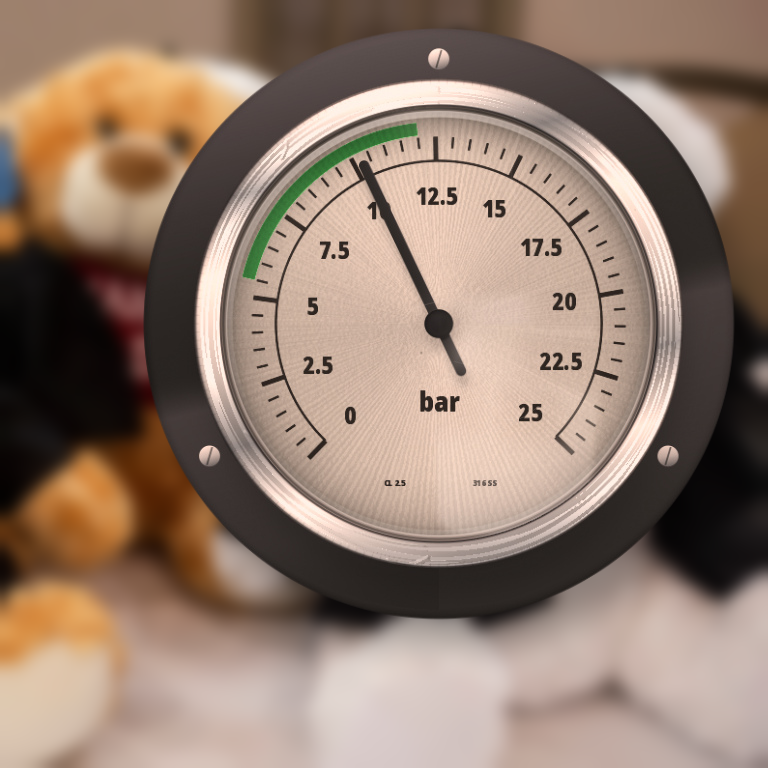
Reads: 10.25bar
